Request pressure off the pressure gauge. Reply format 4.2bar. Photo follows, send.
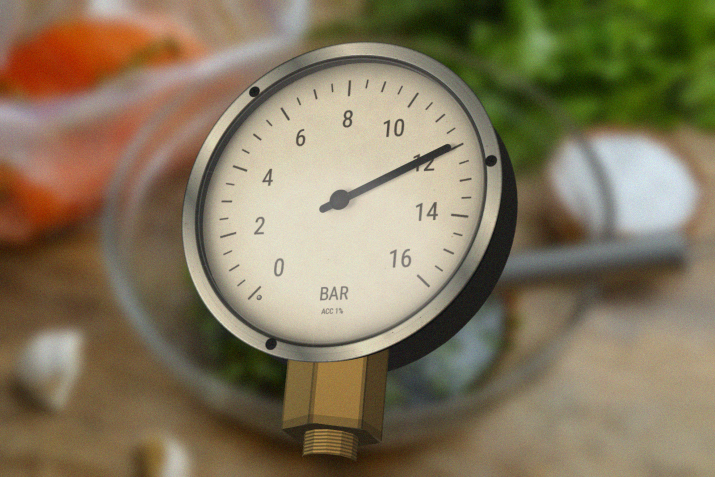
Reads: 12bar
